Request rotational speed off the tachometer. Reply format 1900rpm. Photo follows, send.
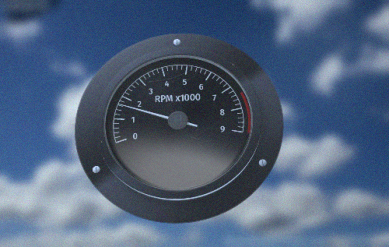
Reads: 1600rpm
